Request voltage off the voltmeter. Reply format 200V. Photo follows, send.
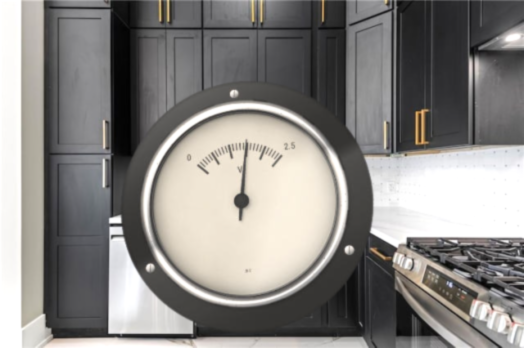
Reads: 1.5V
